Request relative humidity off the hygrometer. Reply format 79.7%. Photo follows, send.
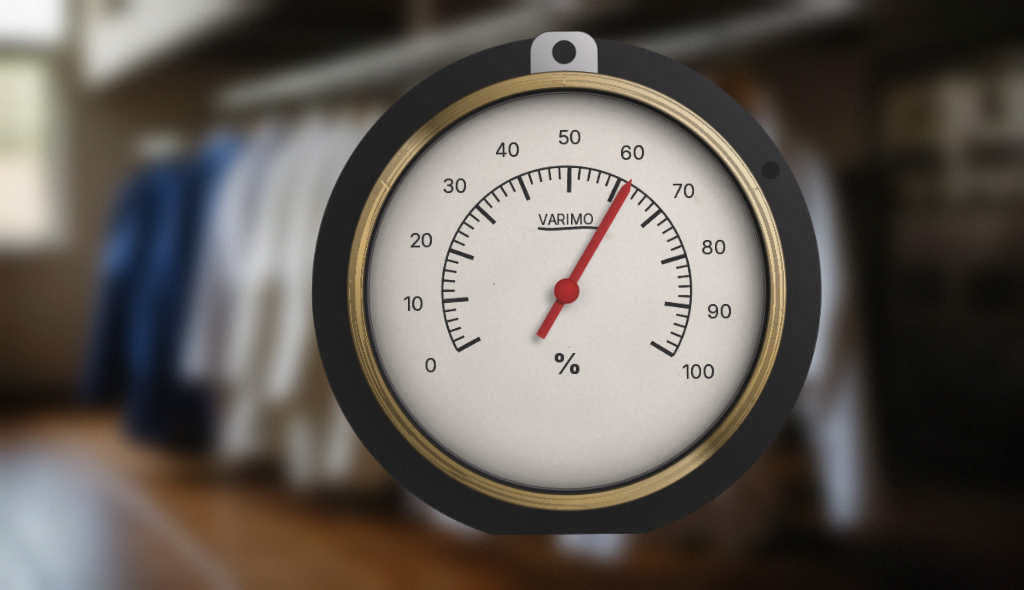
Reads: 62%
